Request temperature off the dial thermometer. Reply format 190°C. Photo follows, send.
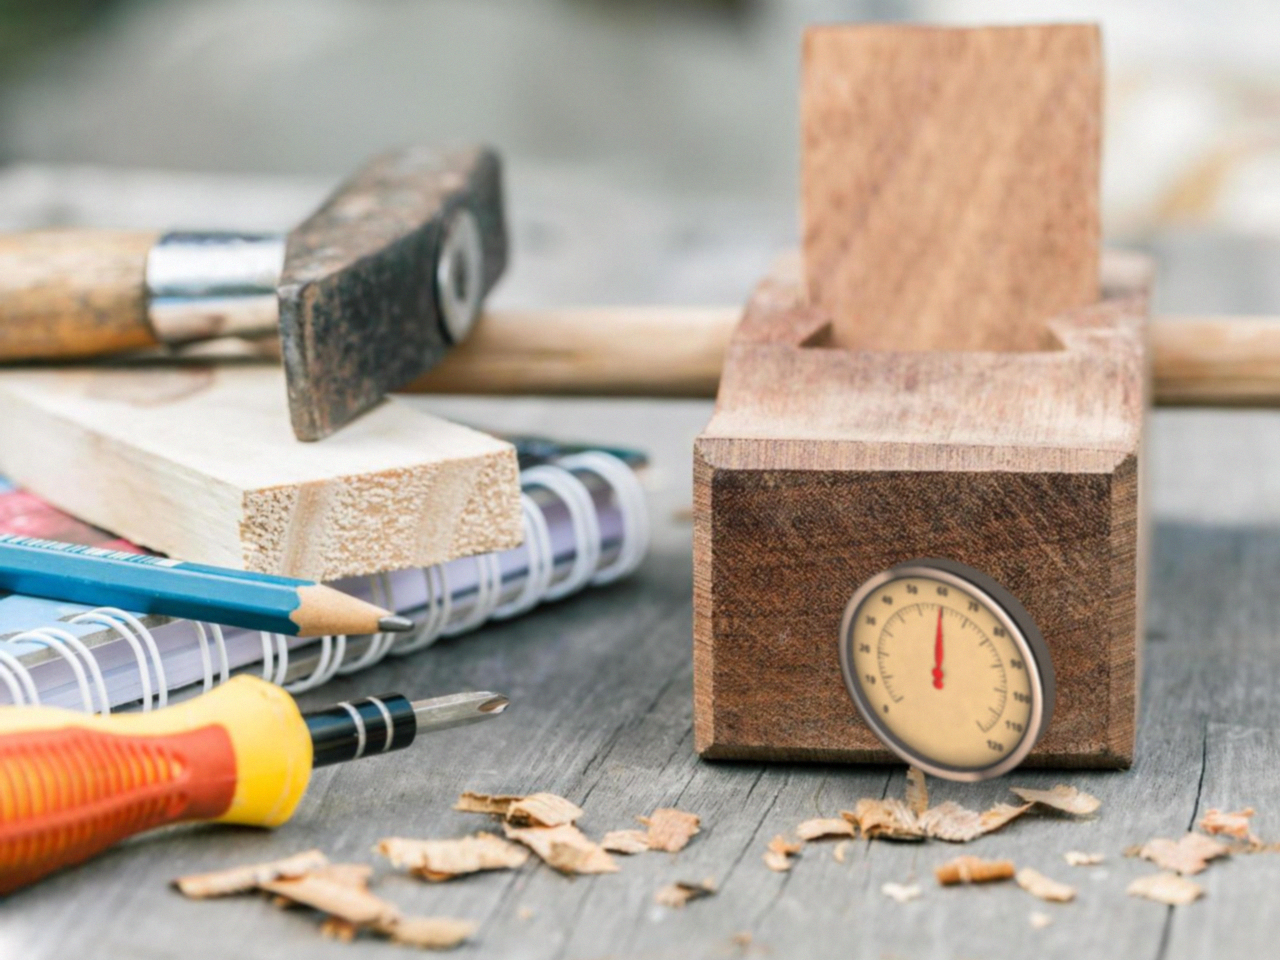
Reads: 60°C
